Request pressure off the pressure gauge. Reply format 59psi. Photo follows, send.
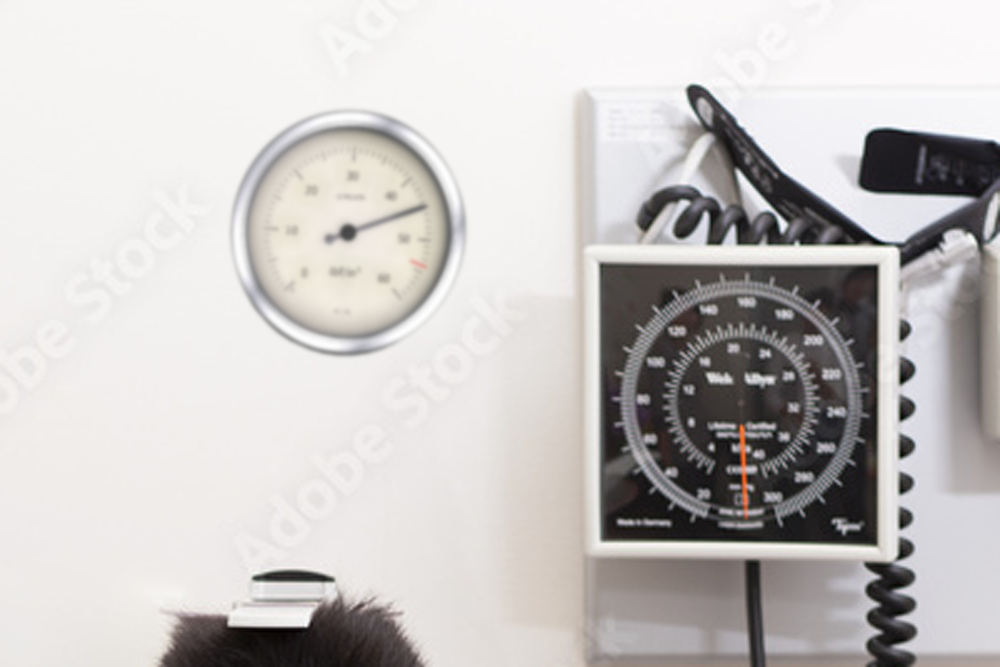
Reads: 45psi
